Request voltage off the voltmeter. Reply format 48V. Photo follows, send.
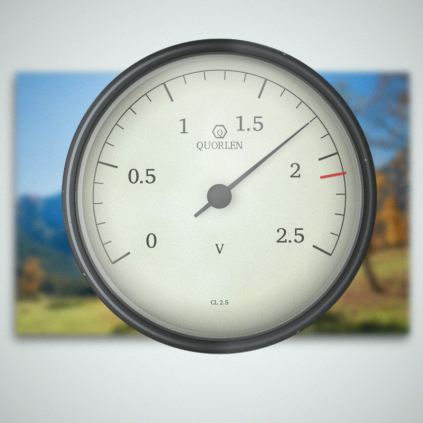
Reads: 1.8V
